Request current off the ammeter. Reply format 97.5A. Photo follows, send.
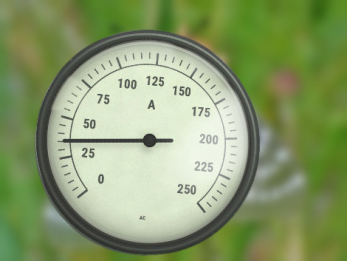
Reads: 35A
